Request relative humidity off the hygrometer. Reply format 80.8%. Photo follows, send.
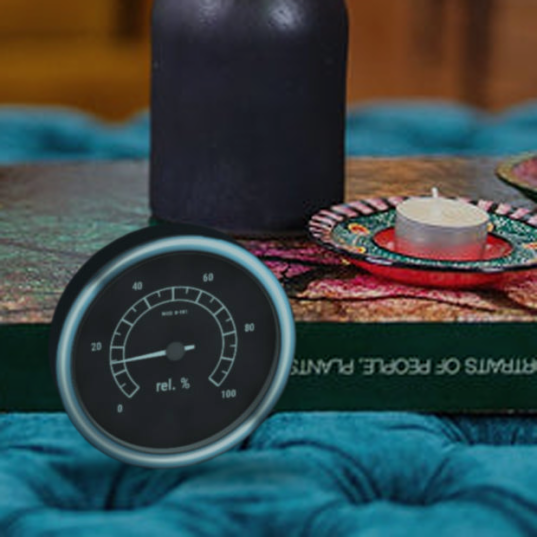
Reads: 15%
